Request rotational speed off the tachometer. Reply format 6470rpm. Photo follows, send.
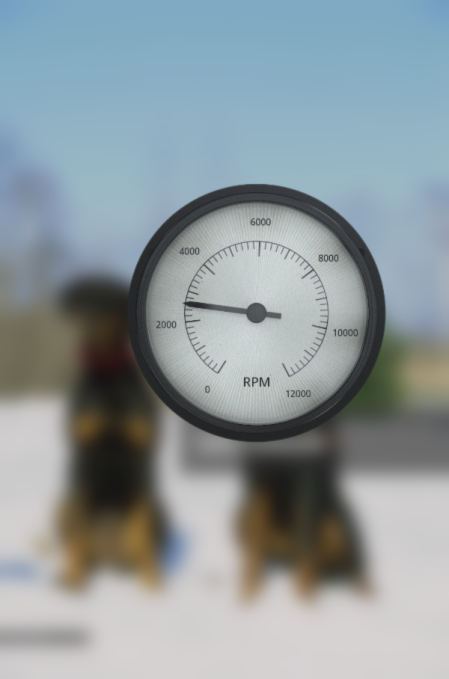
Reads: 2600rpm
